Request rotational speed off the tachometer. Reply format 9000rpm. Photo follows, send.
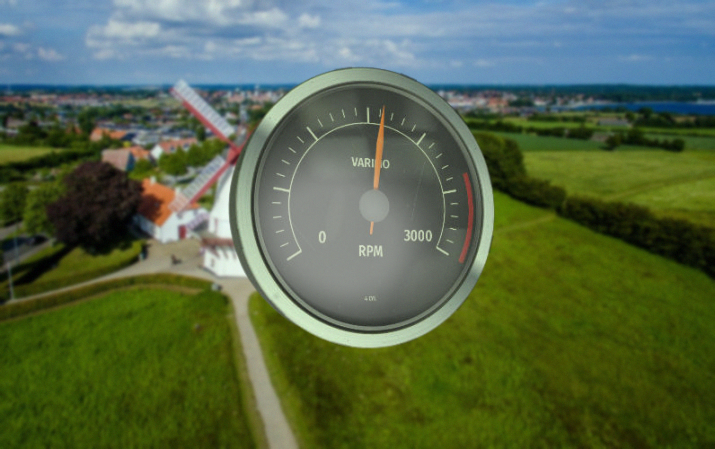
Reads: 1600rpm
